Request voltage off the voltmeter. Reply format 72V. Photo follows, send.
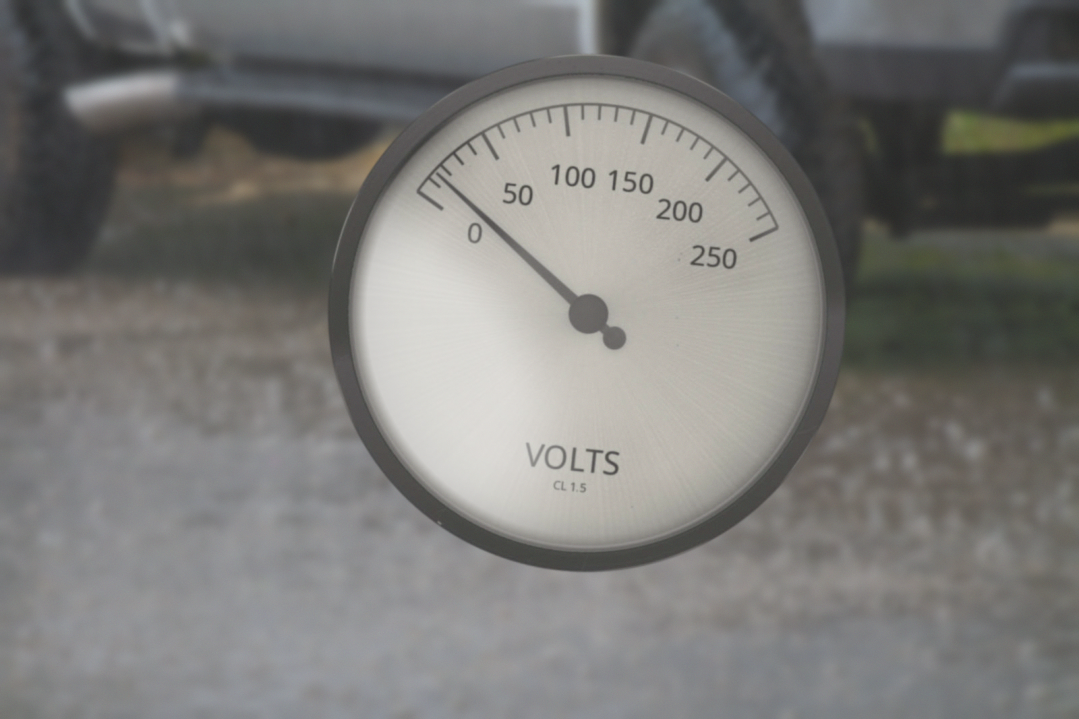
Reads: 15V
